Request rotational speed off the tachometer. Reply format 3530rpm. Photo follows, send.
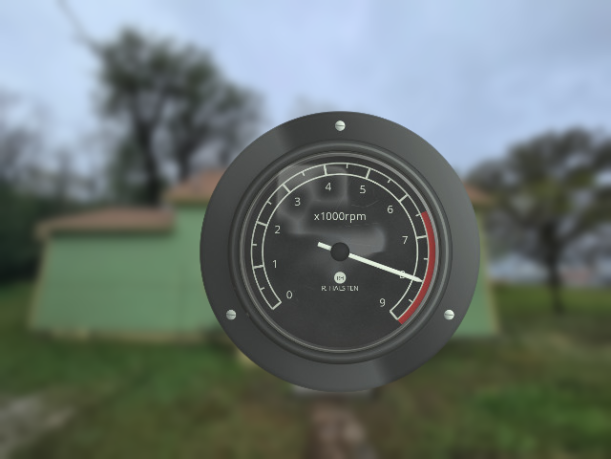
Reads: 8000rpm
